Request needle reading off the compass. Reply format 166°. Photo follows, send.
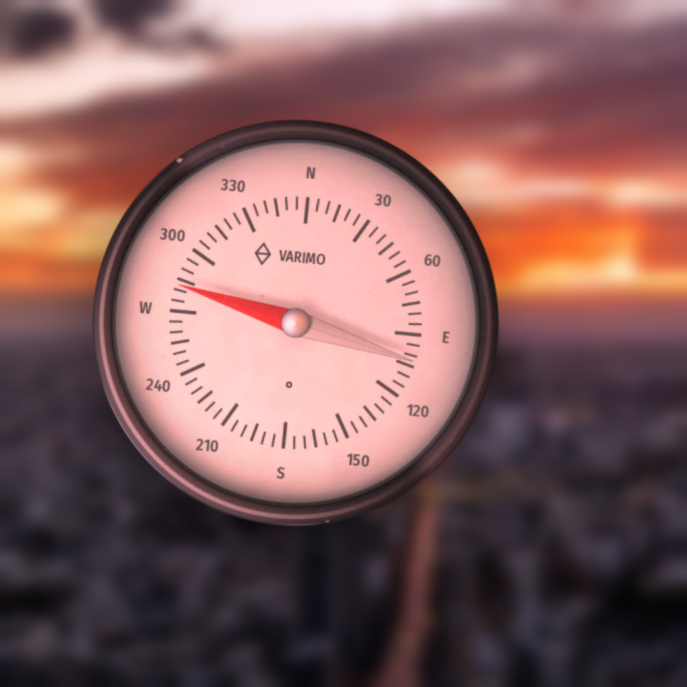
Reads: 282.5°
